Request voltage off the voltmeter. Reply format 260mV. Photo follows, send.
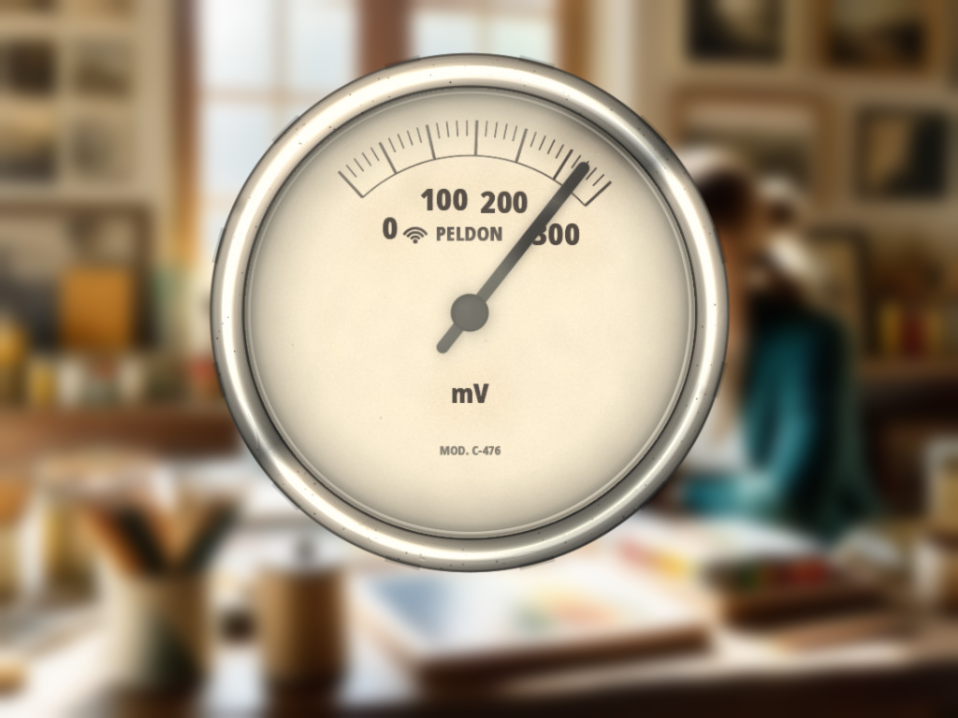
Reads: 270mV
